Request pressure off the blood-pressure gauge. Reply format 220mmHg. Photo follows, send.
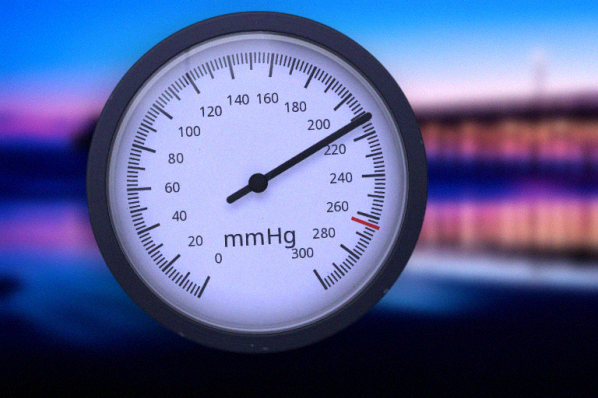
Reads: 212mmHg
